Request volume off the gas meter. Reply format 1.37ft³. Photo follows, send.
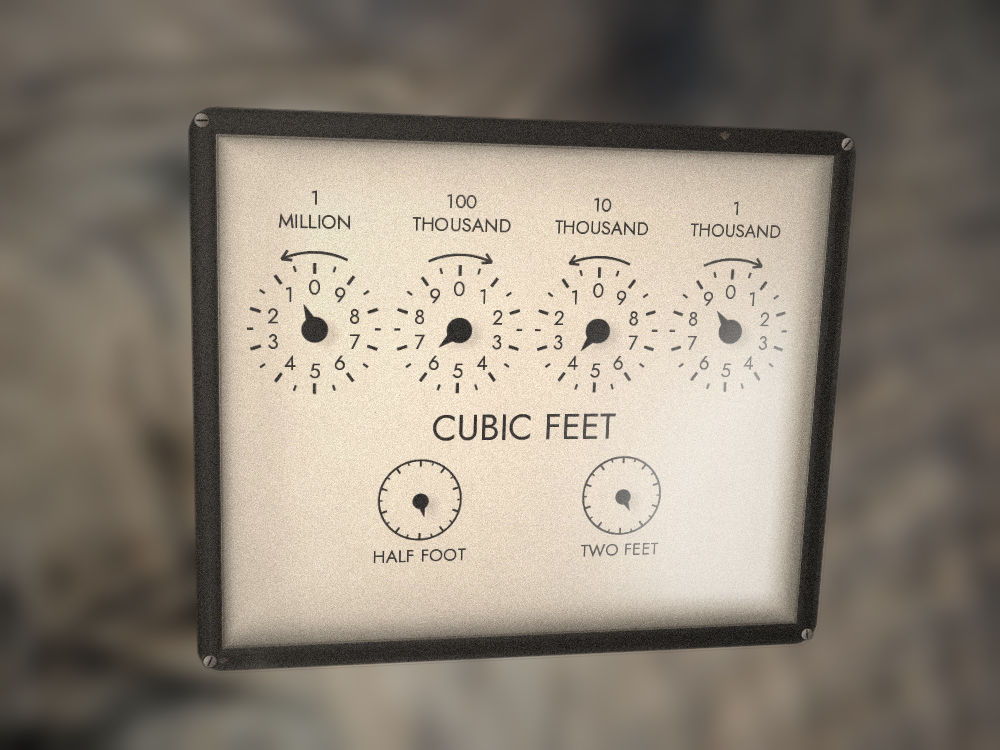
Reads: 63900ft³
